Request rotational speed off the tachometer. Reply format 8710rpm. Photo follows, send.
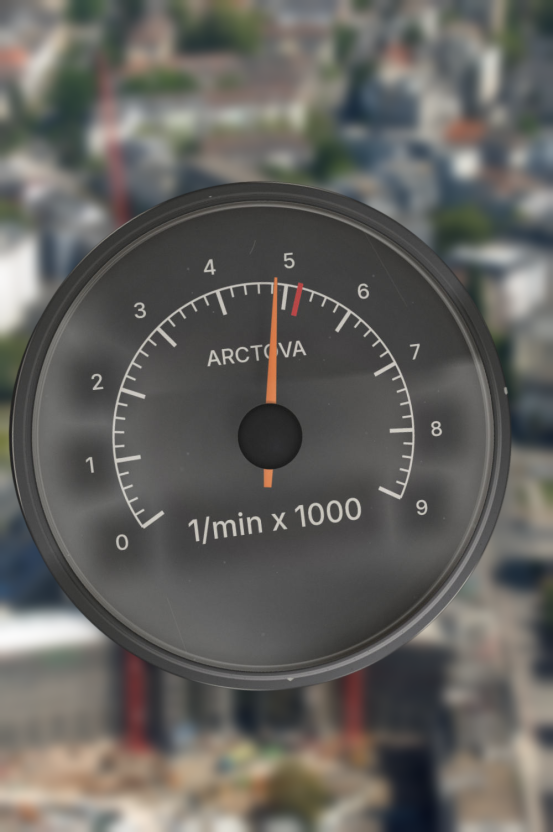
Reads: 4800rpm
